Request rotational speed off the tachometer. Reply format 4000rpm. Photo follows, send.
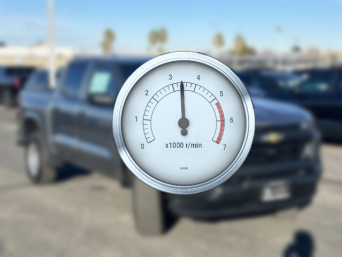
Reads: 3400rpm
